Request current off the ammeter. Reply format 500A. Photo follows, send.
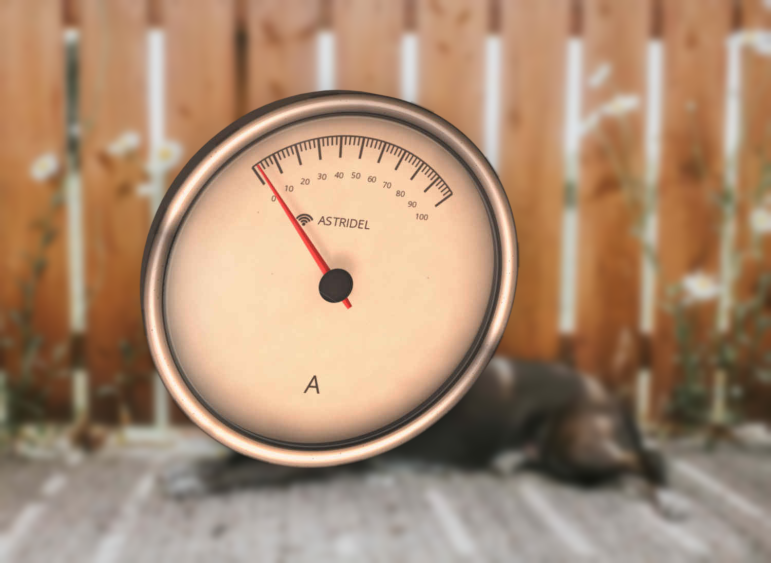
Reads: 2A
